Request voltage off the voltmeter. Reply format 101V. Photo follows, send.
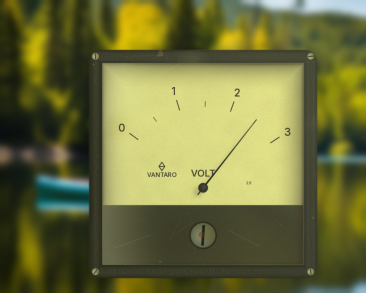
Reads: 2.5V
